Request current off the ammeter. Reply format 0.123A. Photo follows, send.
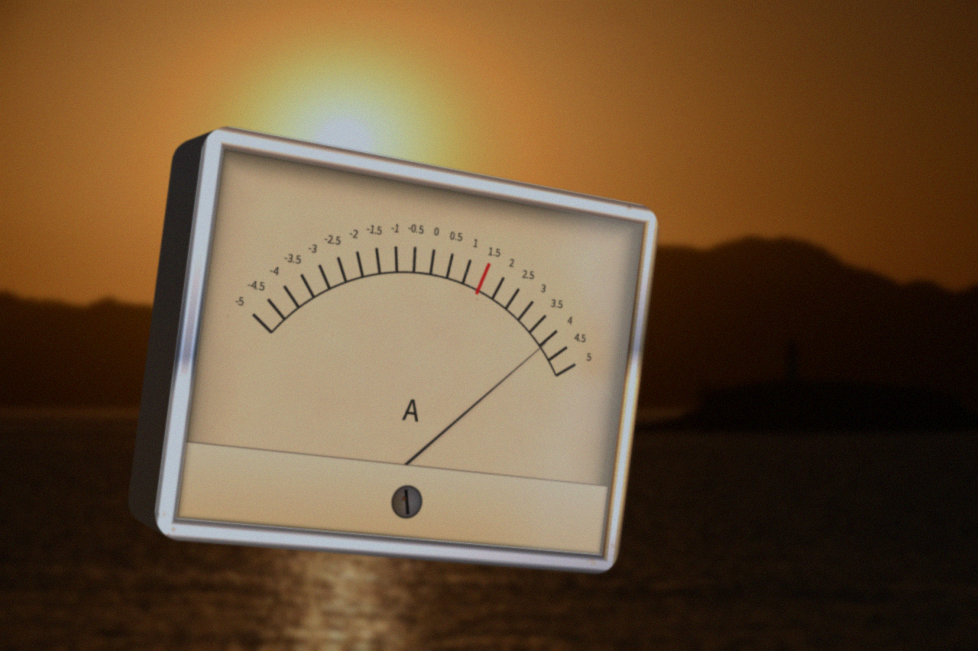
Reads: 4A
